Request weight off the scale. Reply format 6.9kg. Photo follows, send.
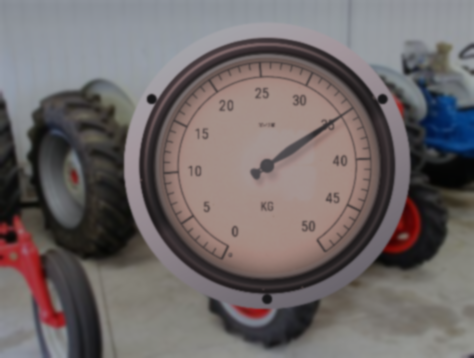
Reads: 35kg
